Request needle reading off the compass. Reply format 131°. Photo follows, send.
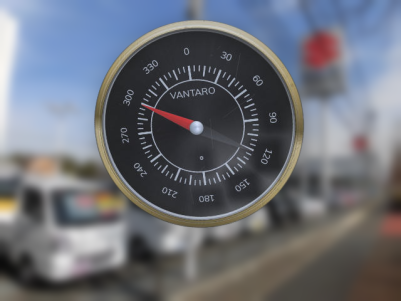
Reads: 300°
